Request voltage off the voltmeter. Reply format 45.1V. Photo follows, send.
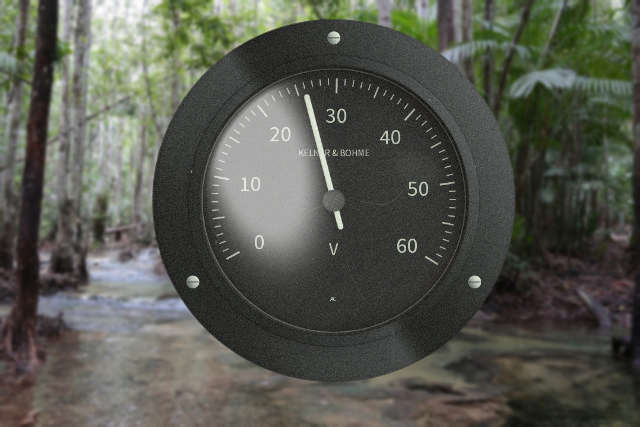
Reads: 26V
